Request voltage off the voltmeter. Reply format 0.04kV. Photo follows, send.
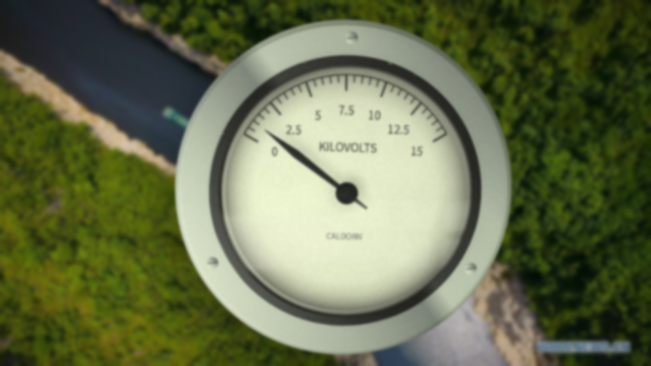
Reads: 1kV
